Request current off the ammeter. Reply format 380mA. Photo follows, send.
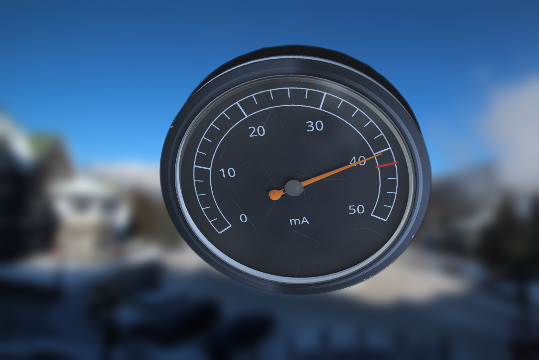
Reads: 40mA
